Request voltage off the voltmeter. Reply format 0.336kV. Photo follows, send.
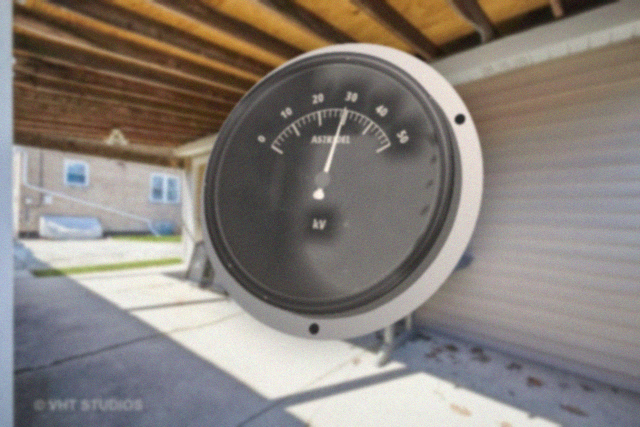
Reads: 30kV
